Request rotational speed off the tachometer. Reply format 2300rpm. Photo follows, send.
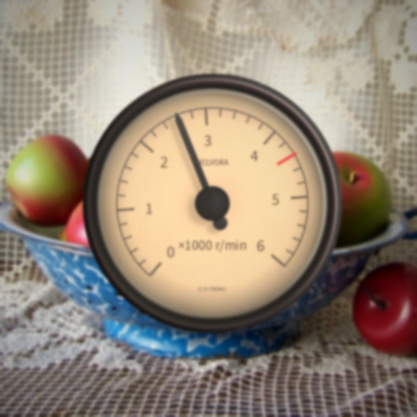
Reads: 2600rpm
